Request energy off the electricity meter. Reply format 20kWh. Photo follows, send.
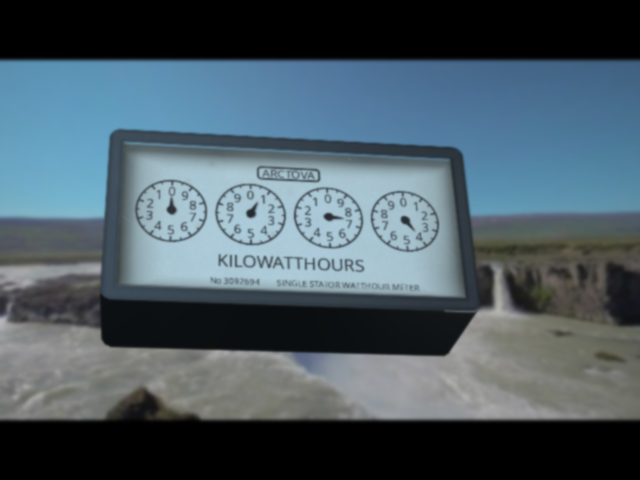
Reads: 74kWh
